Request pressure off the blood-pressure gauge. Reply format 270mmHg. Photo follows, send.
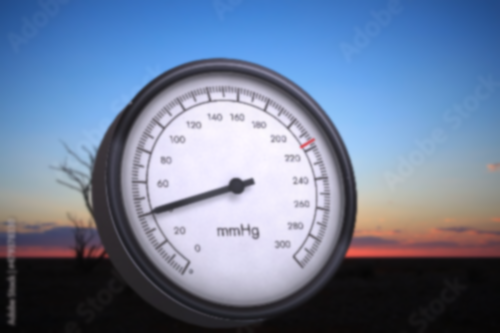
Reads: 40mmHg
